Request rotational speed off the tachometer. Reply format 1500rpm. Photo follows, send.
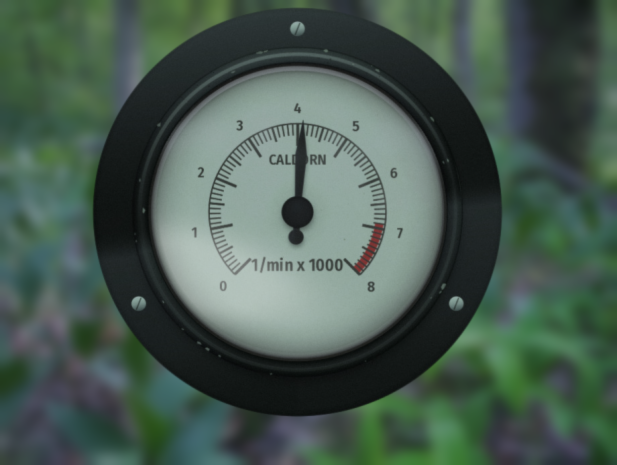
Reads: 4100rpm
